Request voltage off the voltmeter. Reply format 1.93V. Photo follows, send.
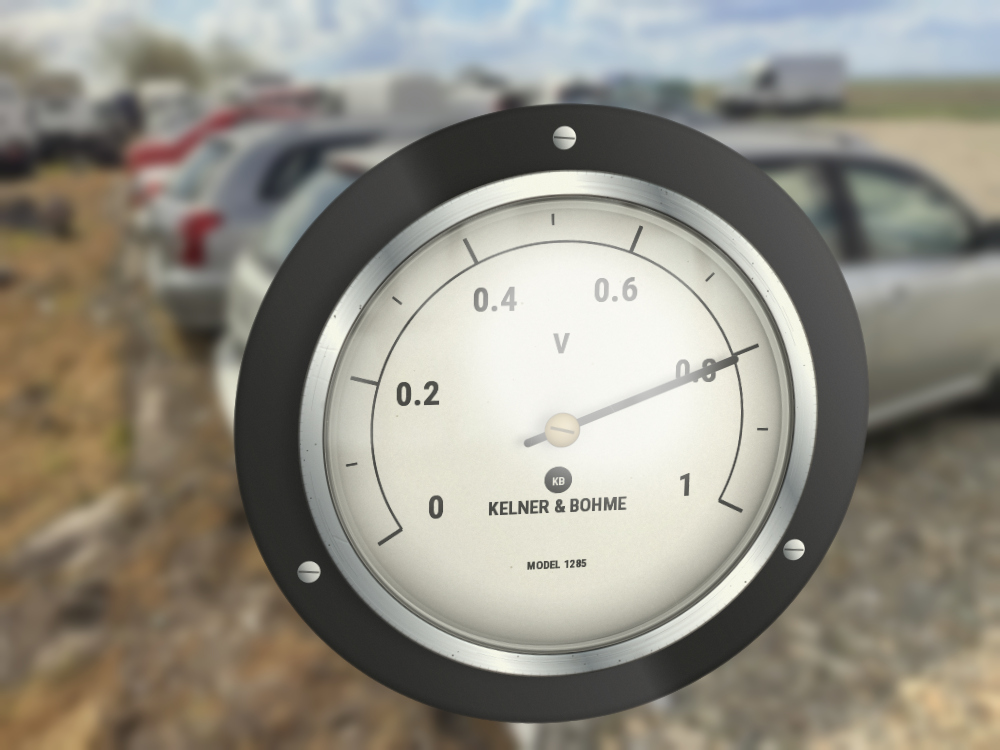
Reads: 0.8V
